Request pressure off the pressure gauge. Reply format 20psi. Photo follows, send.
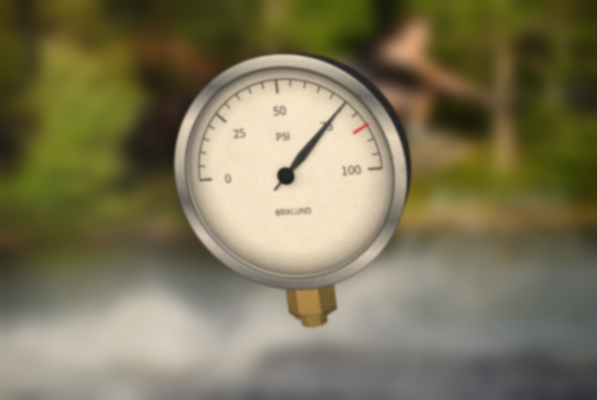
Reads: 75psi
